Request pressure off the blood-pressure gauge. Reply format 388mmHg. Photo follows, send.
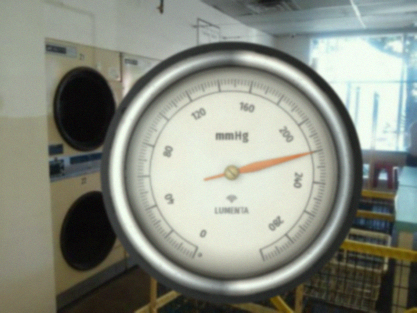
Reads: 220mmHg
